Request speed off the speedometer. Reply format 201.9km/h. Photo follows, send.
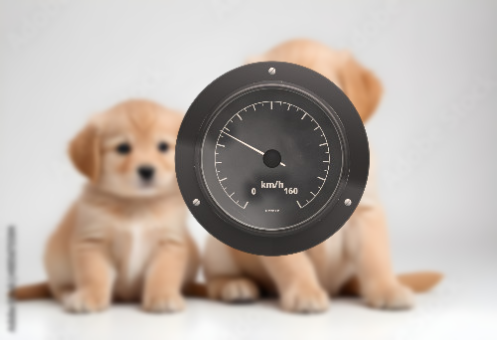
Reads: 47.5km/h
